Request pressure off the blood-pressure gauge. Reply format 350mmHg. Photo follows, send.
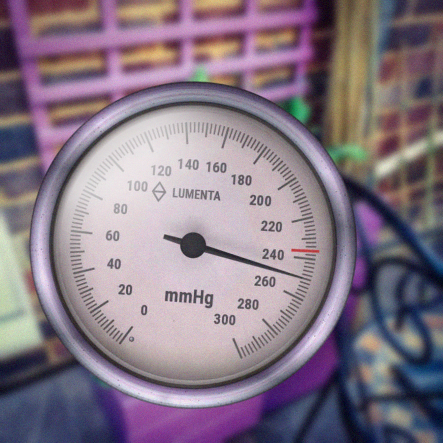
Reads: 250mmHg
